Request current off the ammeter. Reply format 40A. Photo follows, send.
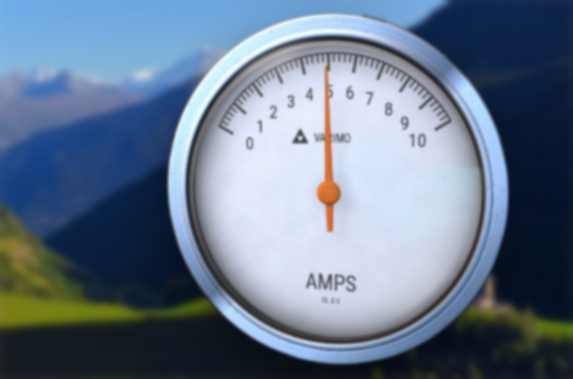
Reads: 5A
